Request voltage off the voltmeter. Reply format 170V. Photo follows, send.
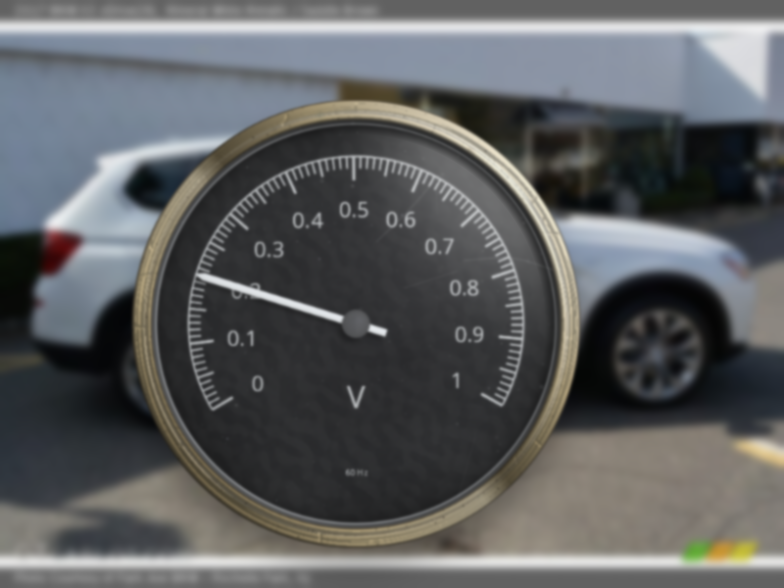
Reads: 0.2V
